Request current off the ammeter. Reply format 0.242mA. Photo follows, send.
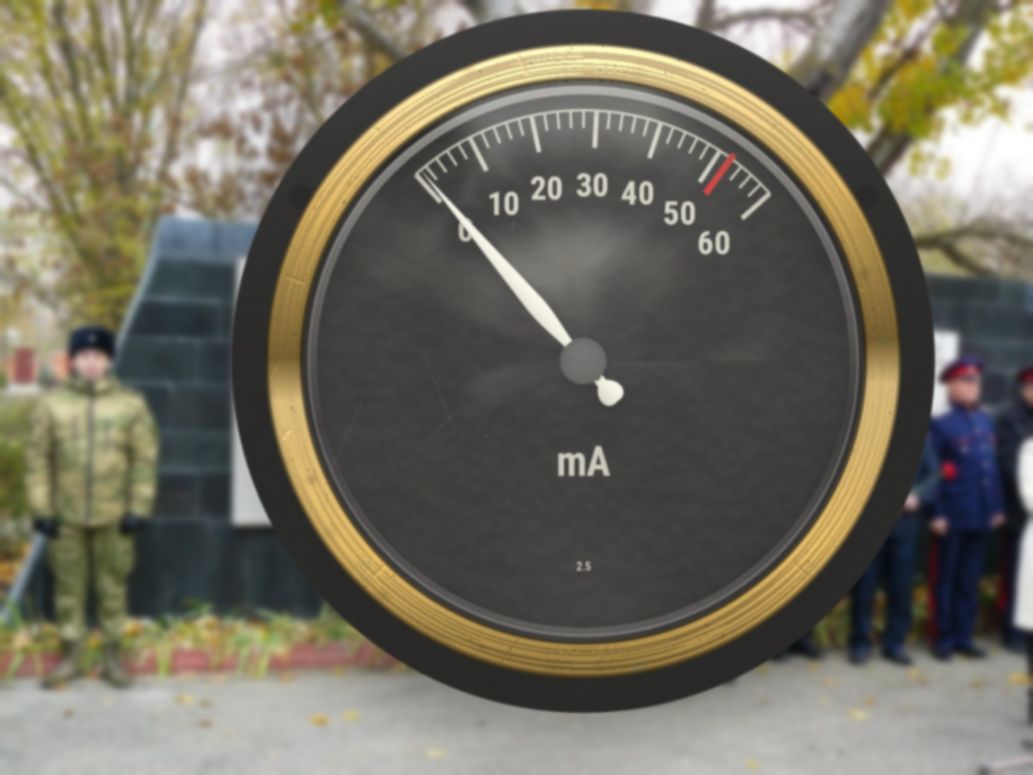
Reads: 1mA
